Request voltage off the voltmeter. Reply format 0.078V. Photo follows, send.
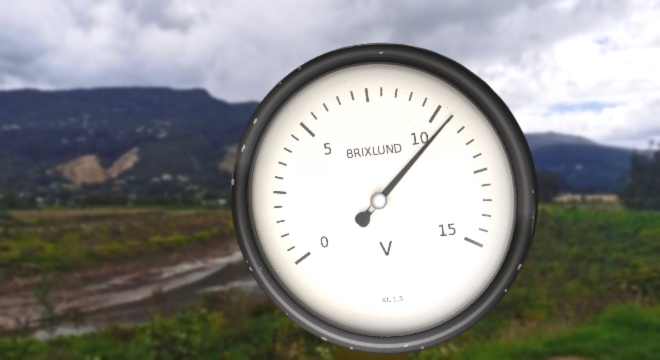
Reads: 10.5V
